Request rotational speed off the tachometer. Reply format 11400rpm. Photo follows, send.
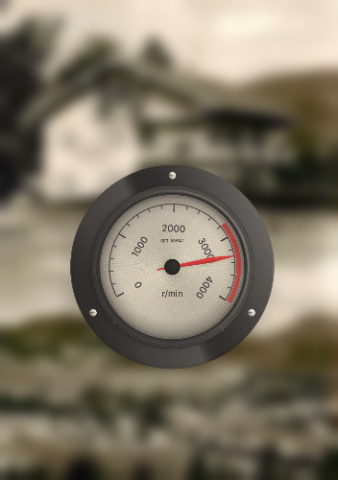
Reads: 3300rpm
